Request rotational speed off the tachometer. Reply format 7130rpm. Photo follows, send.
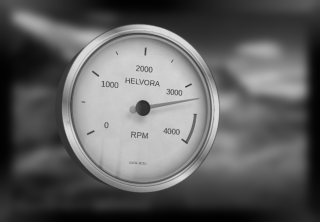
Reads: 3250rpm
